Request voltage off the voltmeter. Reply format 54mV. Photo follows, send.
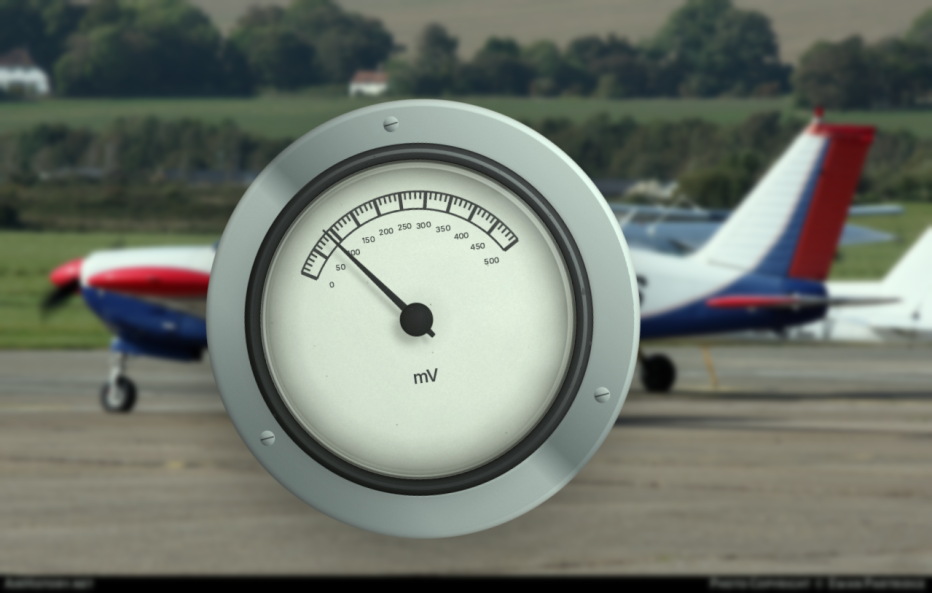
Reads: 90mV
